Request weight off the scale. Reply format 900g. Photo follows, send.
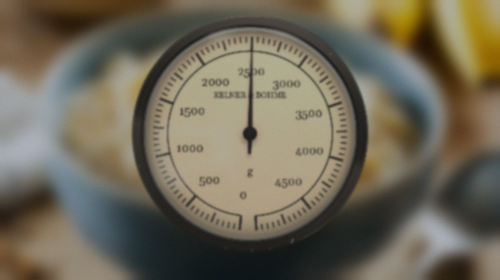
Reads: 2500g
